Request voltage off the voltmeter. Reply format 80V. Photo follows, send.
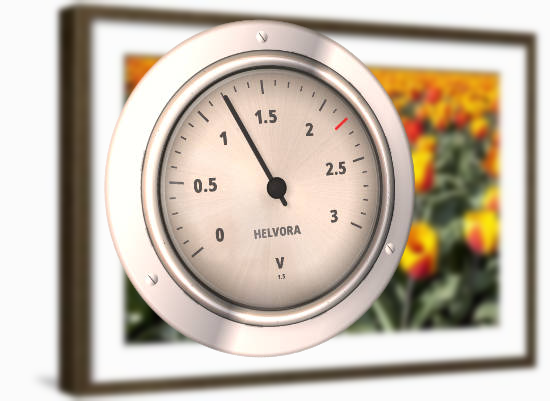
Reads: 1.2V
